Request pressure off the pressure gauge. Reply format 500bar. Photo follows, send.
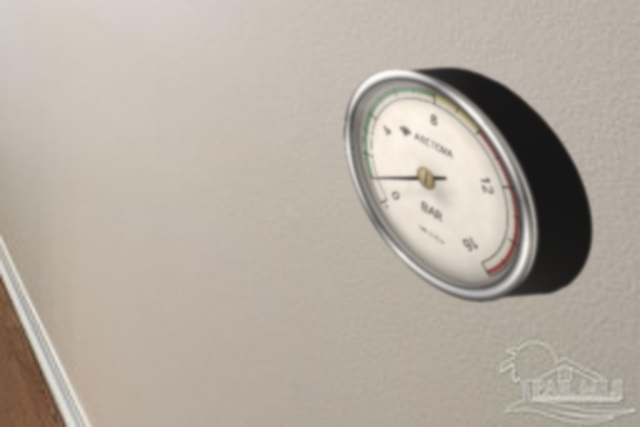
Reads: 1bar
